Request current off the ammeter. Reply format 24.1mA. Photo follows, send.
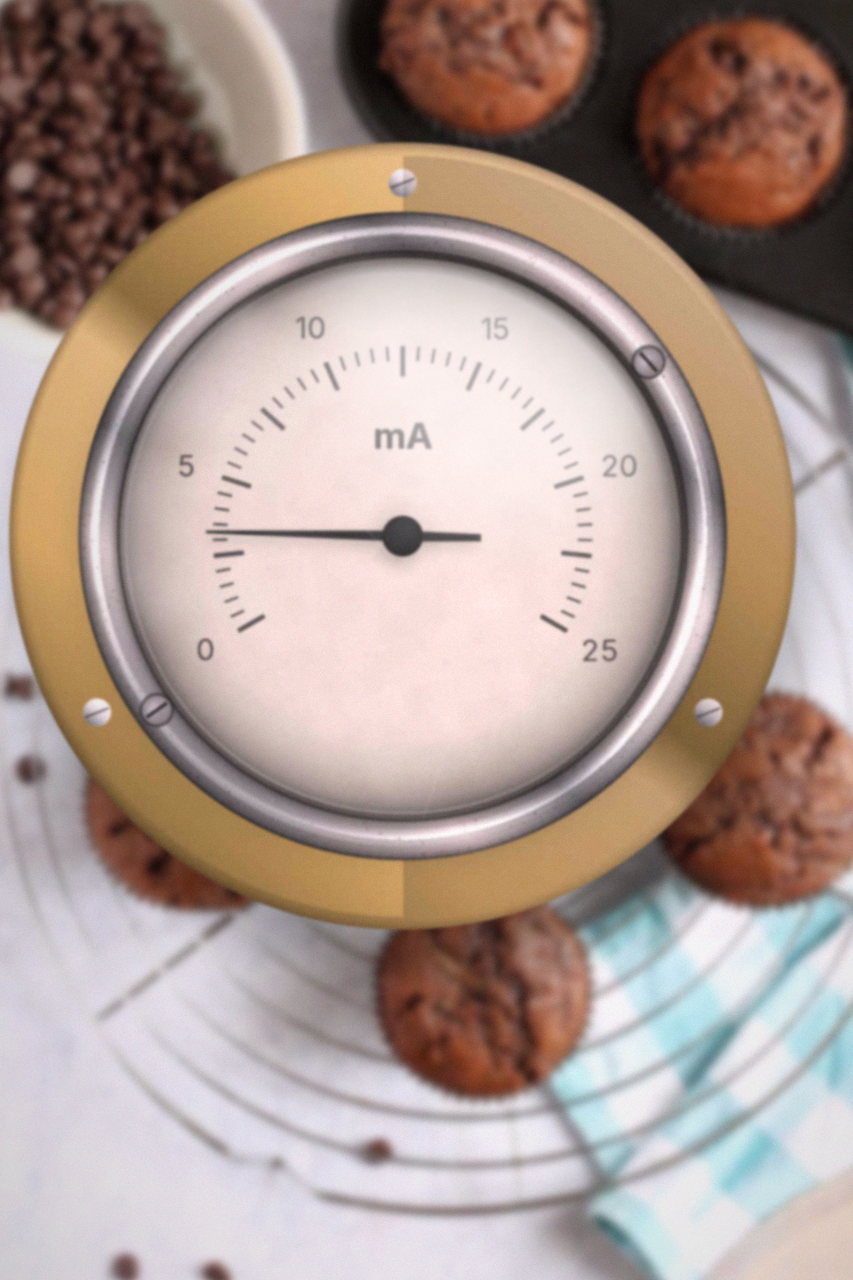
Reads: 3.25mA
